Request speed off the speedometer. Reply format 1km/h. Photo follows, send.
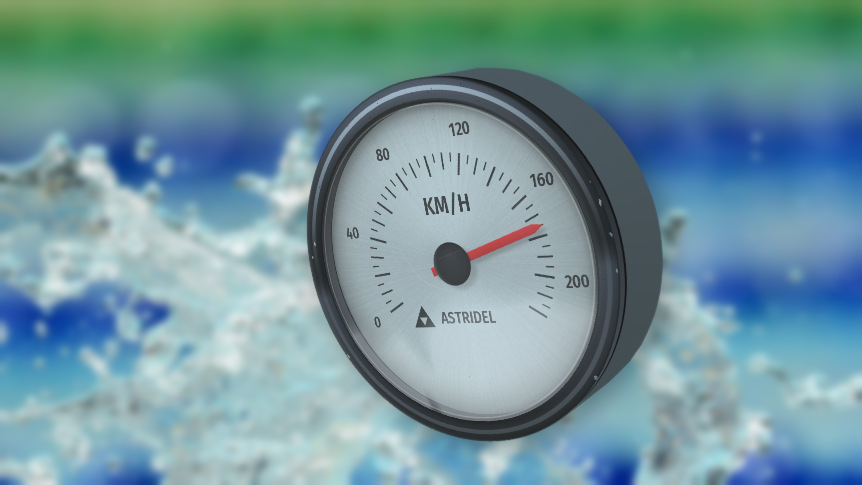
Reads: 175km/h
